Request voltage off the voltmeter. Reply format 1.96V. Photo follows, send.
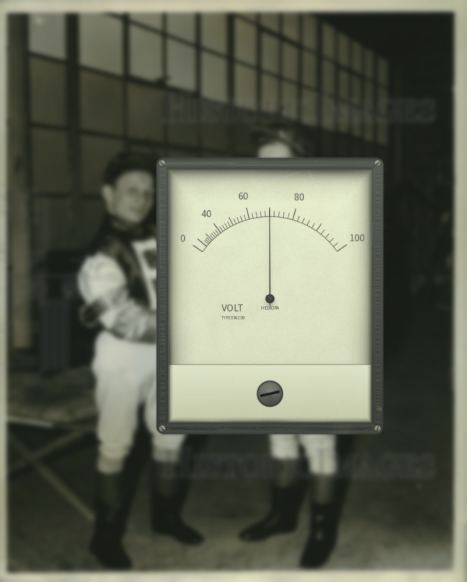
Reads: 70V
